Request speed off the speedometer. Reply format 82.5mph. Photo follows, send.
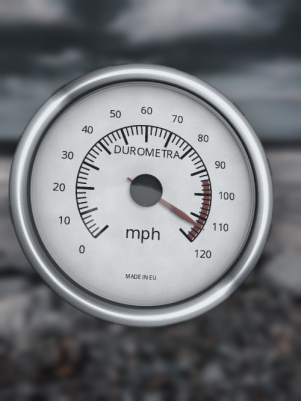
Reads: 114mph
